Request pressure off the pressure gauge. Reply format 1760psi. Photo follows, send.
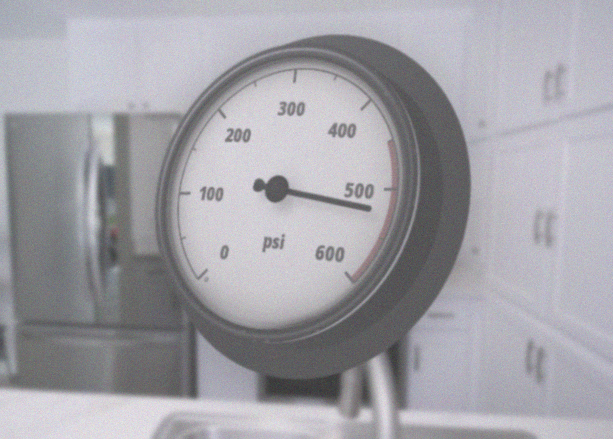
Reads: 525psi
